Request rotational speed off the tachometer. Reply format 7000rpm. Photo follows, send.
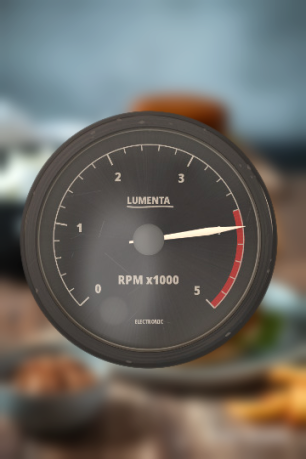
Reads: 4000rpm
